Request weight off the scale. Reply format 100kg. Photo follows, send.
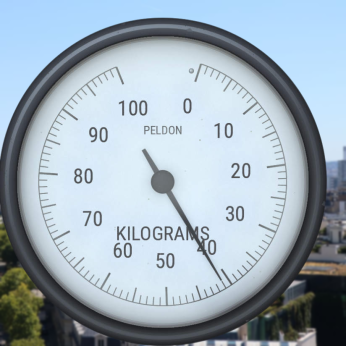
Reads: 41kg
